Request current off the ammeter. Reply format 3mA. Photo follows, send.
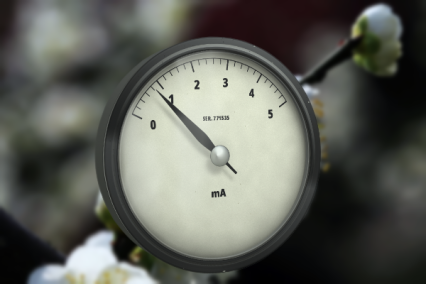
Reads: 0.8mA
